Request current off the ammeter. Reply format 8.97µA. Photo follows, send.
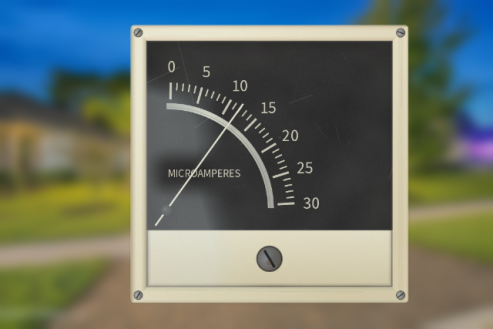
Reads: 12µA
